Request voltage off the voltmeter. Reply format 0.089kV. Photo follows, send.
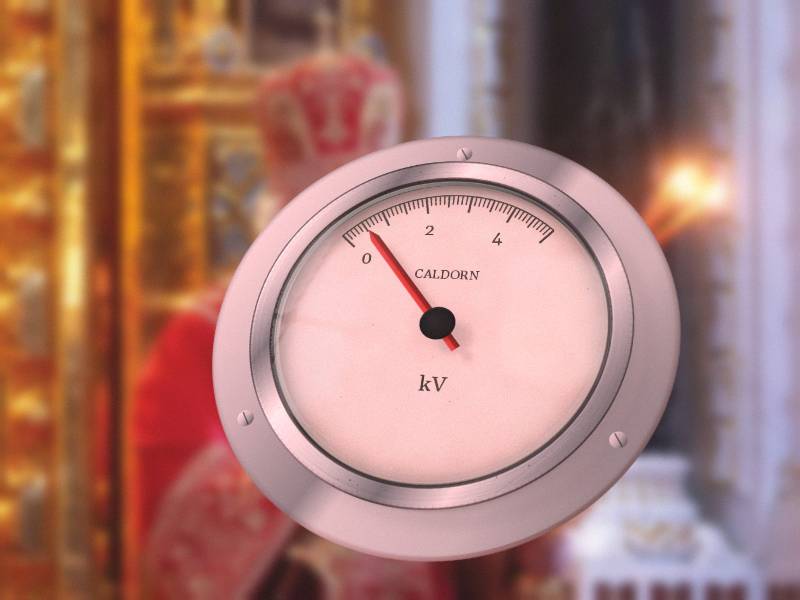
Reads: 0.5kV
